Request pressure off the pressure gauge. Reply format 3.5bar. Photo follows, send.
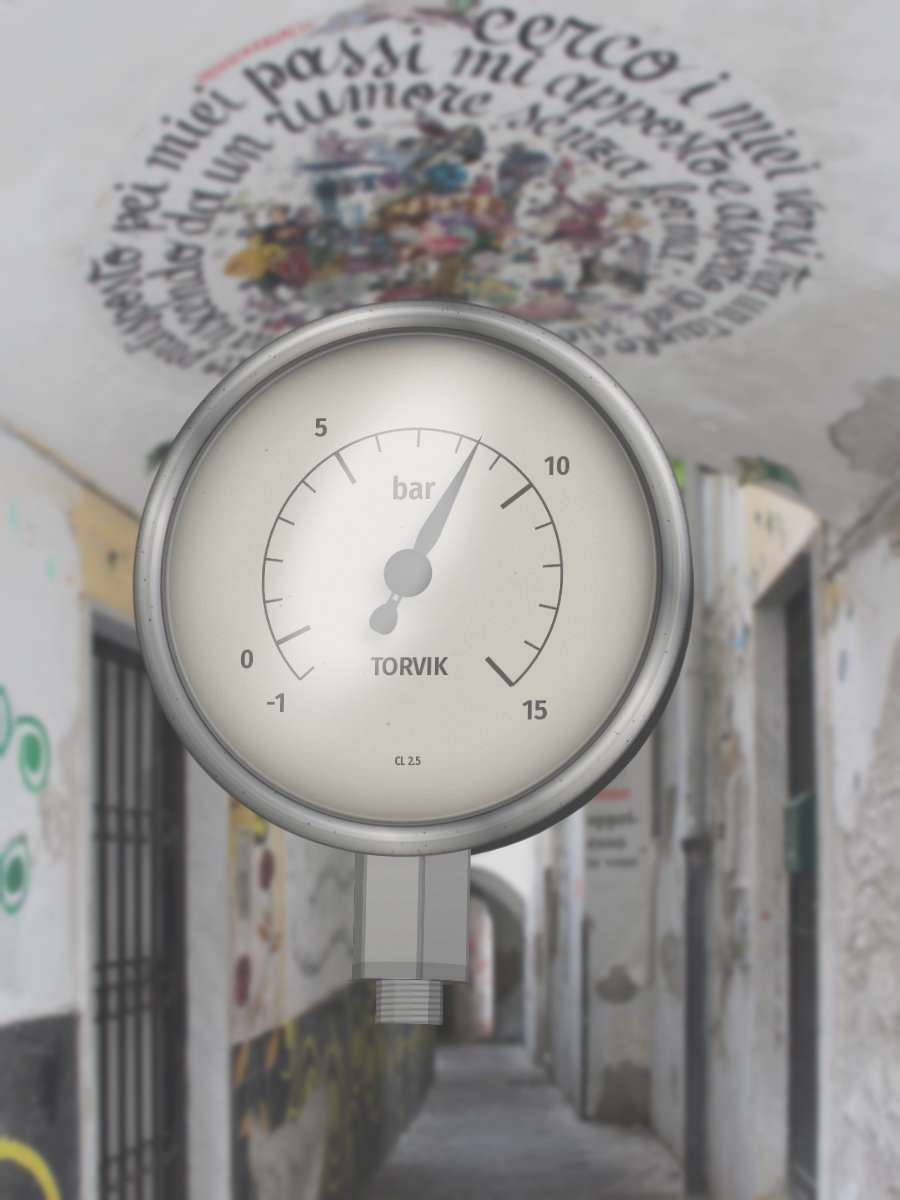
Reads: 8.5bar
